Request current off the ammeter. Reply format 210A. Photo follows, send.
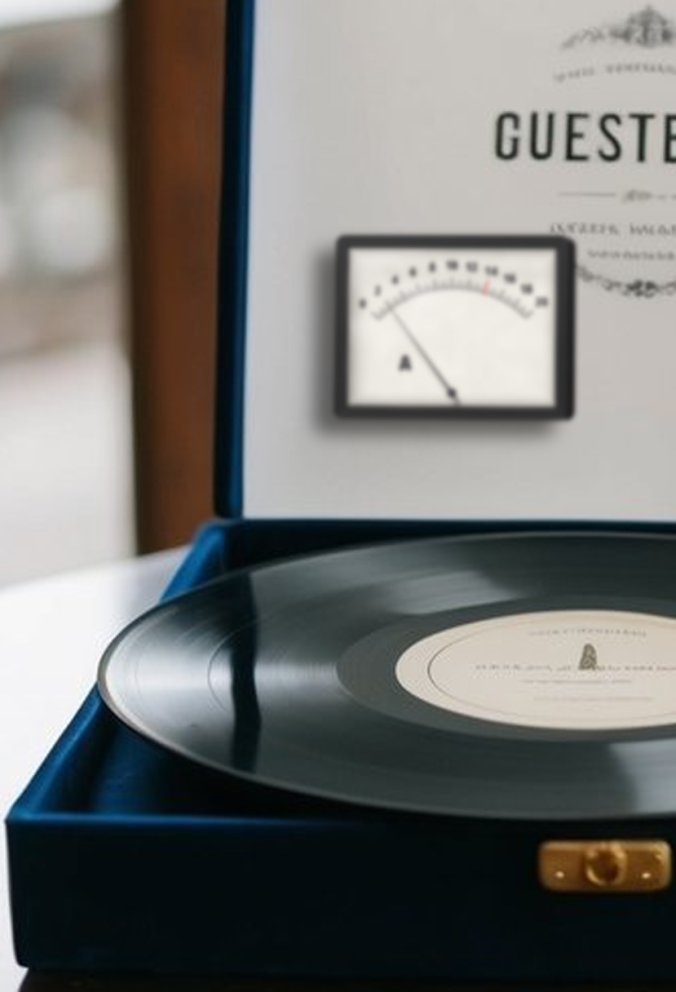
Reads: 2A
